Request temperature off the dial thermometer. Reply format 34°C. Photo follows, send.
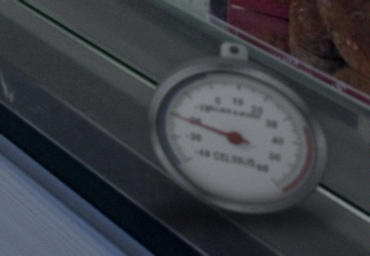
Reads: -20°C
